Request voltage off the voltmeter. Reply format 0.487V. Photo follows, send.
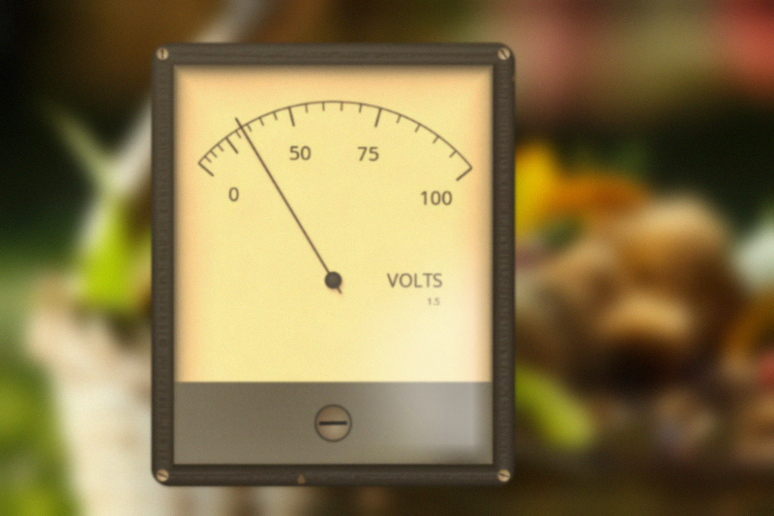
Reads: 32.5V
